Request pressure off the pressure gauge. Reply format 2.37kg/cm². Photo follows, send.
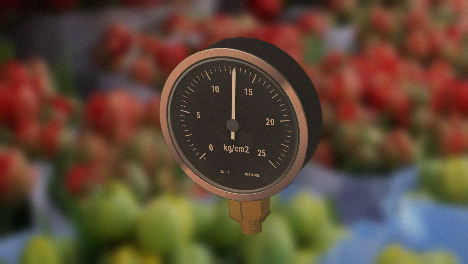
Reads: 13kg/cm²
